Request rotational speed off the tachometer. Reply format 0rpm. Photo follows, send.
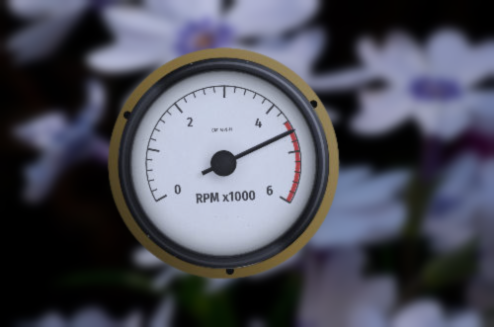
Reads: 4600rpm
